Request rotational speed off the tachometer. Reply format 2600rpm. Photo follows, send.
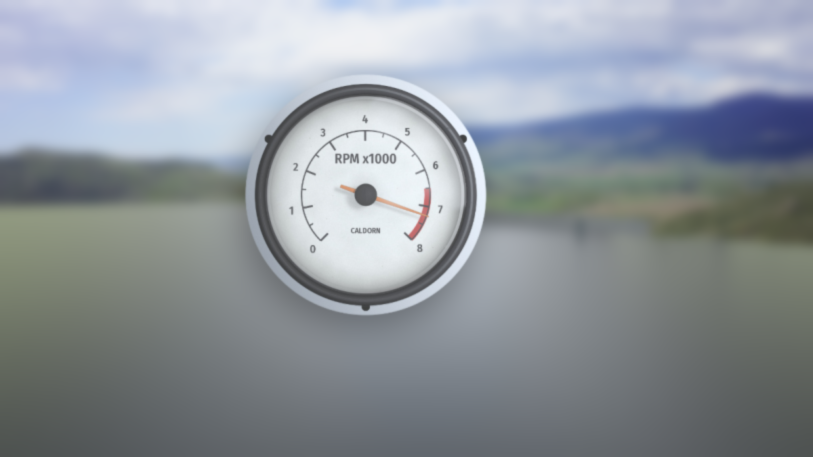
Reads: 7250rpm
